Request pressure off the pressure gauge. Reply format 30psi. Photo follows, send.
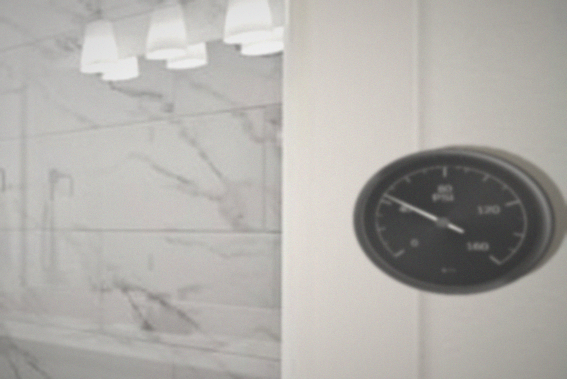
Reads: 45psi
